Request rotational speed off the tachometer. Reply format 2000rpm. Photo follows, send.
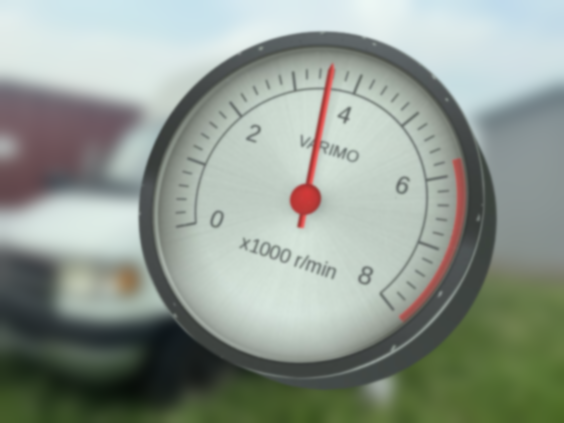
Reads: 3600rpm
